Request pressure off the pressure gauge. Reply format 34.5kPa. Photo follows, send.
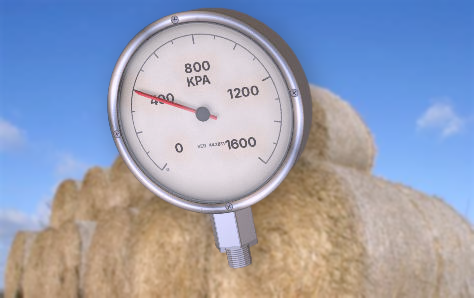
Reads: 400kPa
